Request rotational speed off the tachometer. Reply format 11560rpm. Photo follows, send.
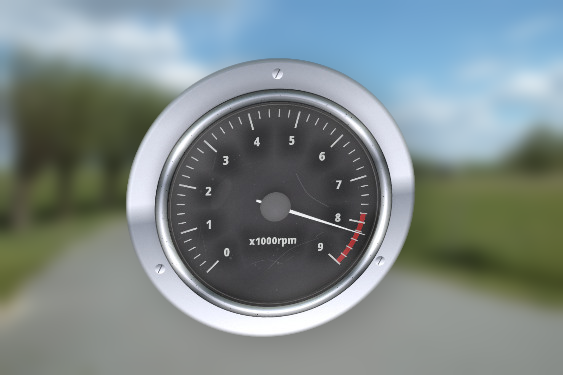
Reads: 8200rpm
